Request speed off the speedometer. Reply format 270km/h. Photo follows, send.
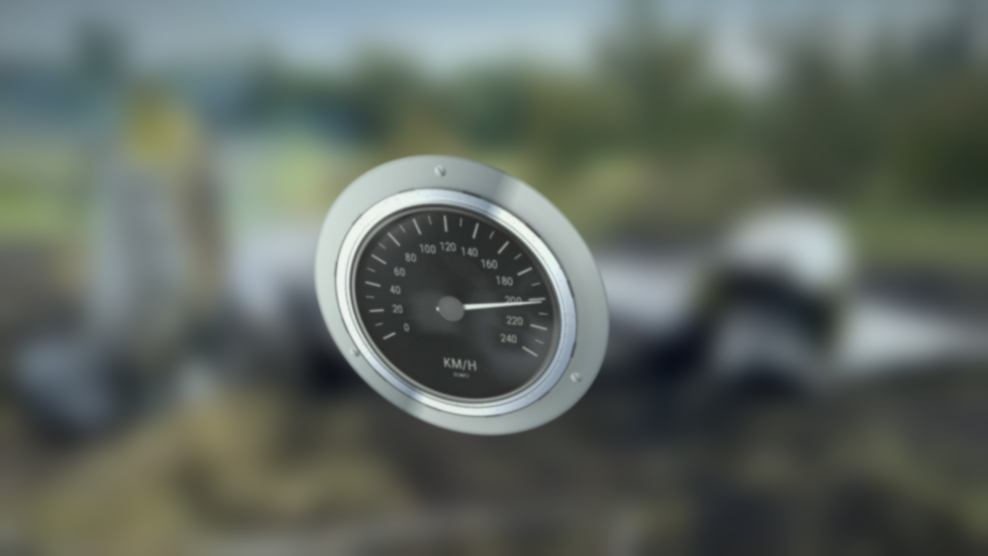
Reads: 200km/h
